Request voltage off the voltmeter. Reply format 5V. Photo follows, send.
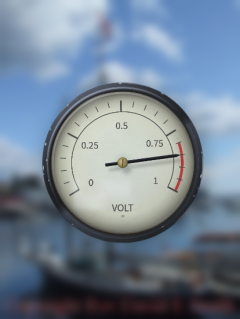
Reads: 0.85V
